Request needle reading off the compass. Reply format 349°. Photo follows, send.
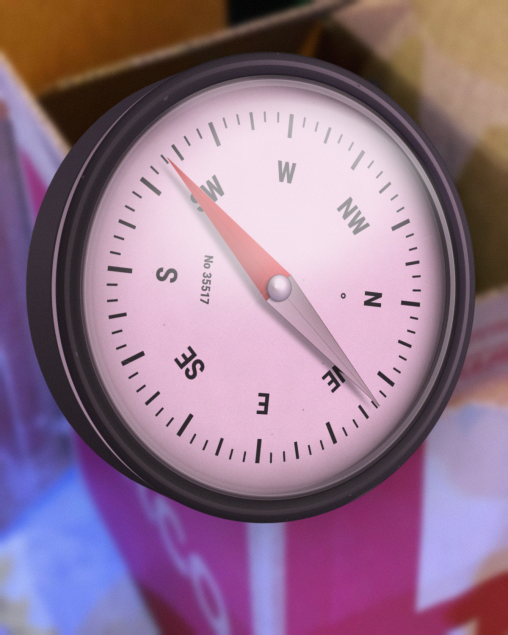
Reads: 220°
